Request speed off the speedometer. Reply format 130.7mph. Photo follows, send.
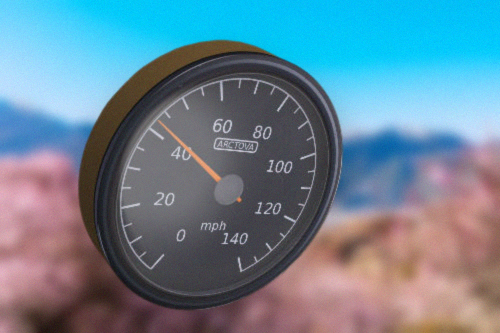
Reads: 42.5mph
